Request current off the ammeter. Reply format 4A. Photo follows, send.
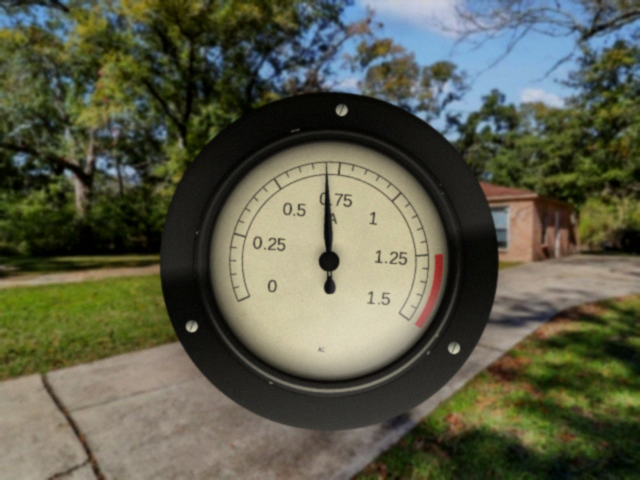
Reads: 0.7A
